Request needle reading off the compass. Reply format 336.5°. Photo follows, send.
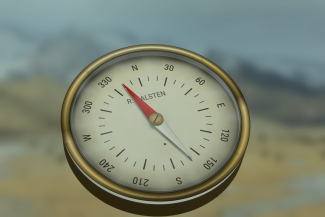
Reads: 340°
